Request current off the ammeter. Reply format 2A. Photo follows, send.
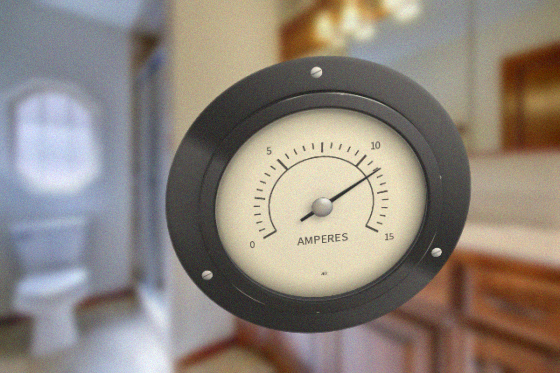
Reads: 11A
